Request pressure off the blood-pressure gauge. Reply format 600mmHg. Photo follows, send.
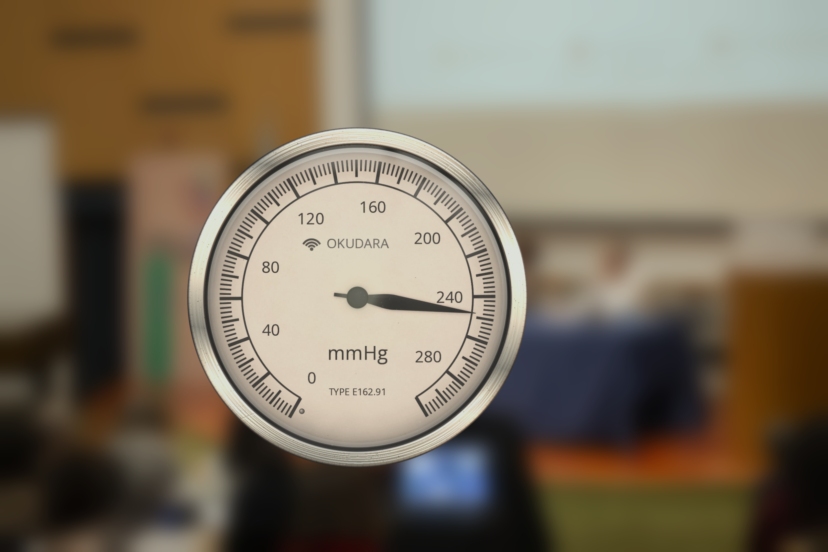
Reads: 248mmHg
